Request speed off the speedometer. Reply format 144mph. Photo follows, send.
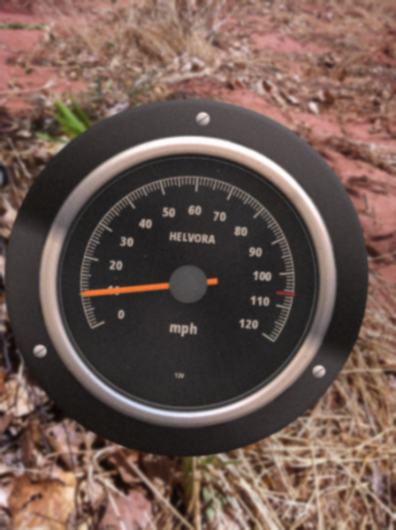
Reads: 10mph
